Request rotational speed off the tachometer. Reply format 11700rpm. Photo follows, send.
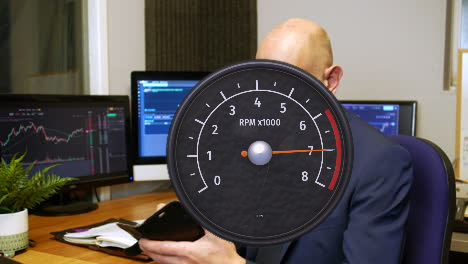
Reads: 7000rpm
